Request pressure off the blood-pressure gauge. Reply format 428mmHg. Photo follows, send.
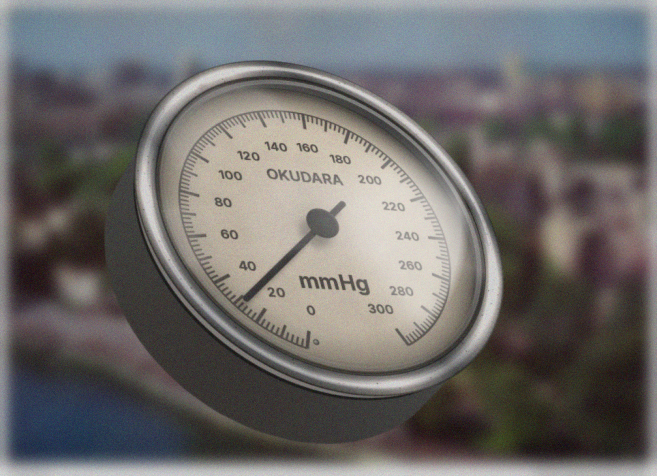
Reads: 28mmHg
